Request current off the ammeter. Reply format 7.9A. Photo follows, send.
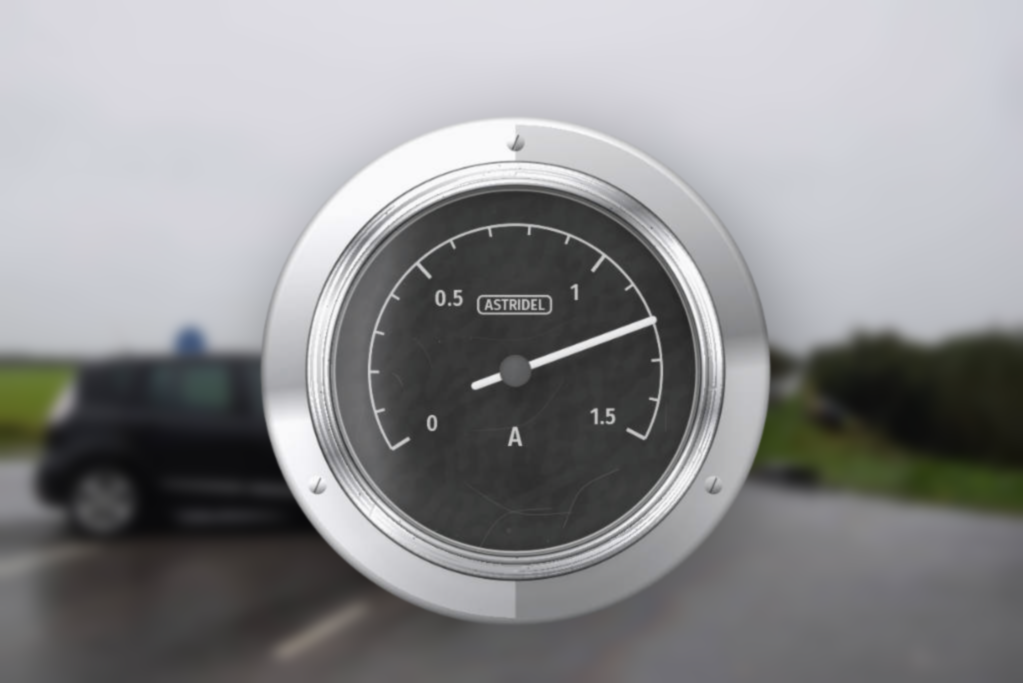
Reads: 1.2A
